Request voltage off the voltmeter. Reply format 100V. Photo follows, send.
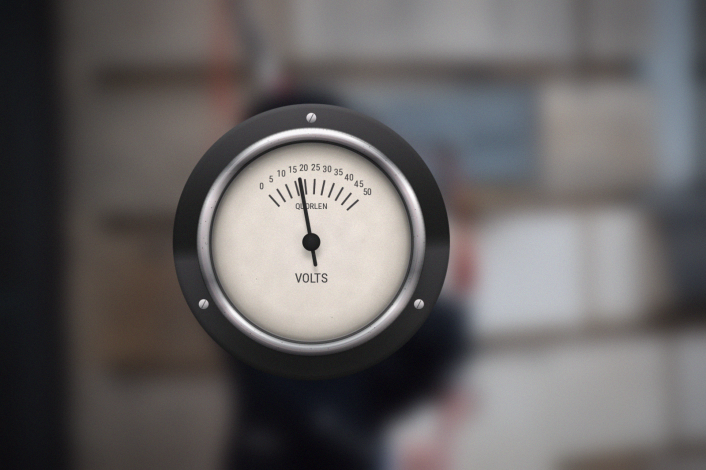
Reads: 17.5V
